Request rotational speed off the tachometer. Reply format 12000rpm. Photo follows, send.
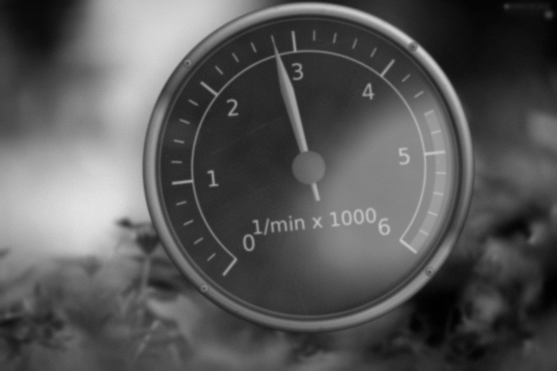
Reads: 2800rpm
